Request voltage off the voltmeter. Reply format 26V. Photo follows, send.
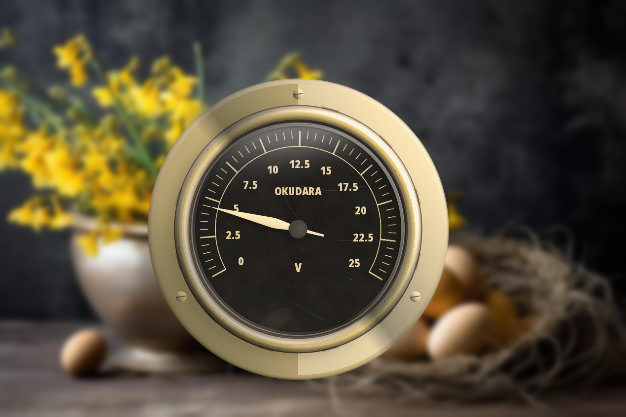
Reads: 4.5V
